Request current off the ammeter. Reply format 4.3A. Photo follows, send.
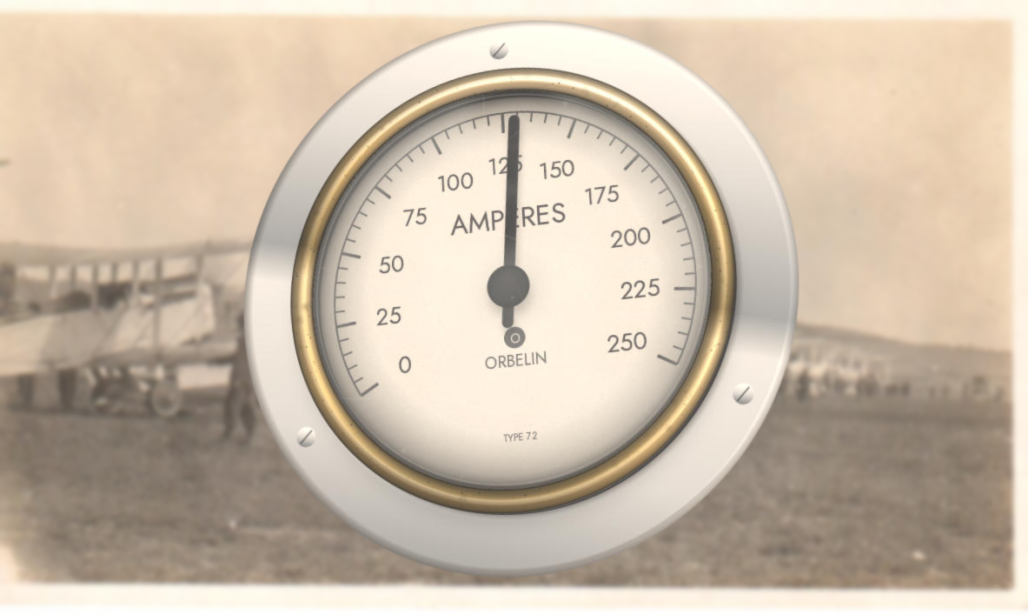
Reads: 130A
